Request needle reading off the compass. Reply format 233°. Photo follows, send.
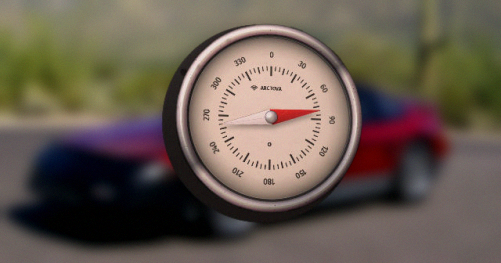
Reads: 80°
